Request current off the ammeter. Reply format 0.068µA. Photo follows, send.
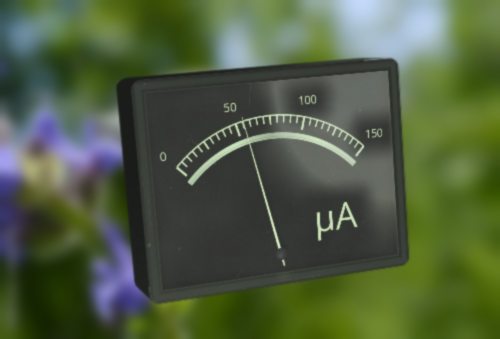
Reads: 55µA
